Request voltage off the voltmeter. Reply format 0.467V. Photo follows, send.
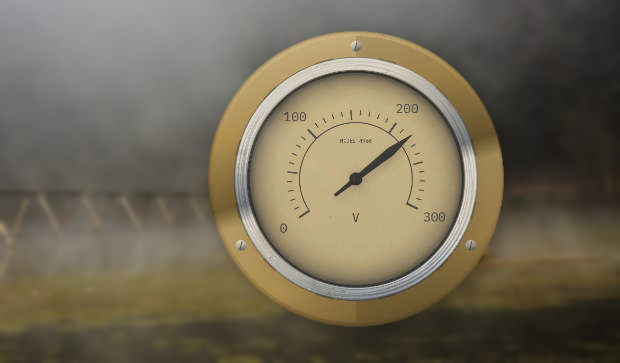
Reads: 220V
